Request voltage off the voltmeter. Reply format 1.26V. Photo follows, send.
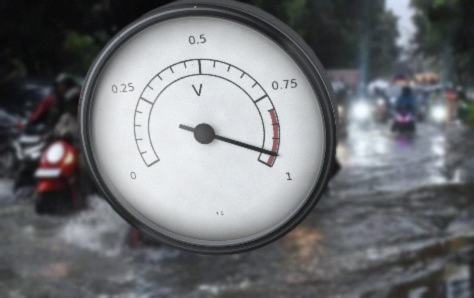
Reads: 0.95V
